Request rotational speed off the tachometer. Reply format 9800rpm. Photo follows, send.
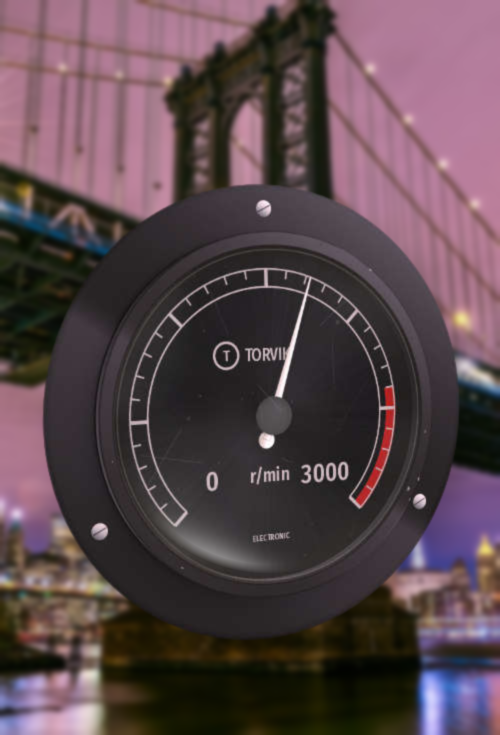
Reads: 1700rpm
